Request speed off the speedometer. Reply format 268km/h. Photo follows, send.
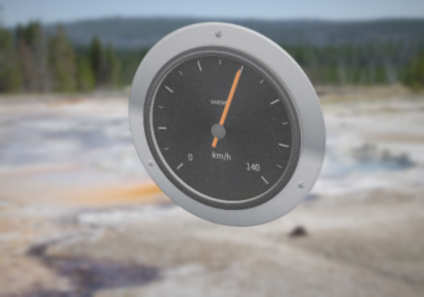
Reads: 80km/h
